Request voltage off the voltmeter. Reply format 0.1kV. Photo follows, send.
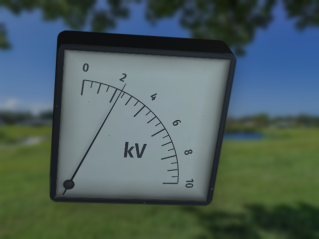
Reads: 2.25kV
